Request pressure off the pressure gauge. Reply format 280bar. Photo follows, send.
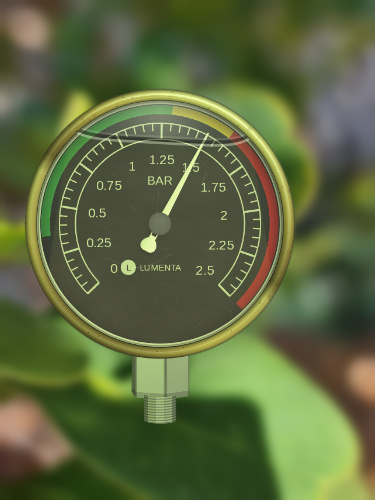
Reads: 1.5bar
